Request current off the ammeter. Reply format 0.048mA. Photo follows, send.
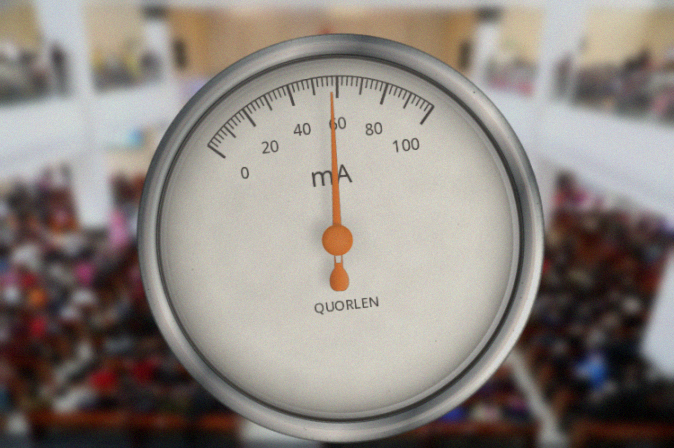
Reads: 58mA
